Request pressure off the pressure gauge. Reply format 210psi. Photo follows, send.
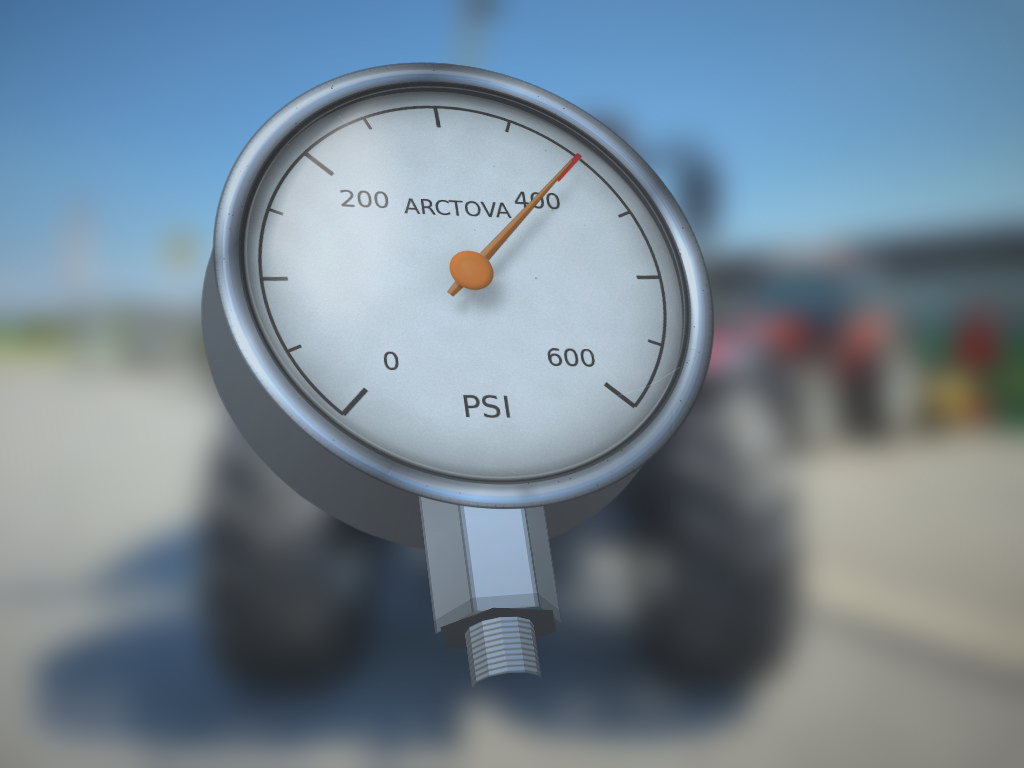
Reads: 400psi
